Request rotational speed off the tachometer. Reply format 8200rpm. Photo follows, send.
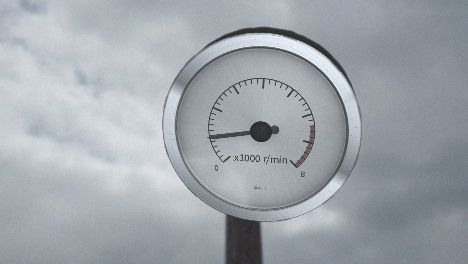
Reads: 1000rpm
